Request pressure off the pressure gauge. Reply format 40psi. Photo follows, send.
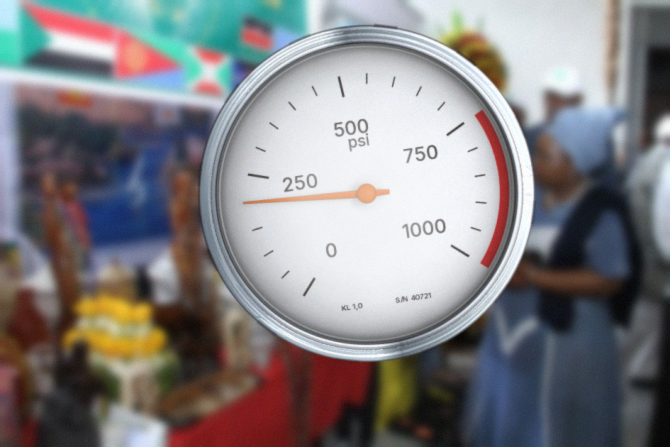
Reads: 200psi
